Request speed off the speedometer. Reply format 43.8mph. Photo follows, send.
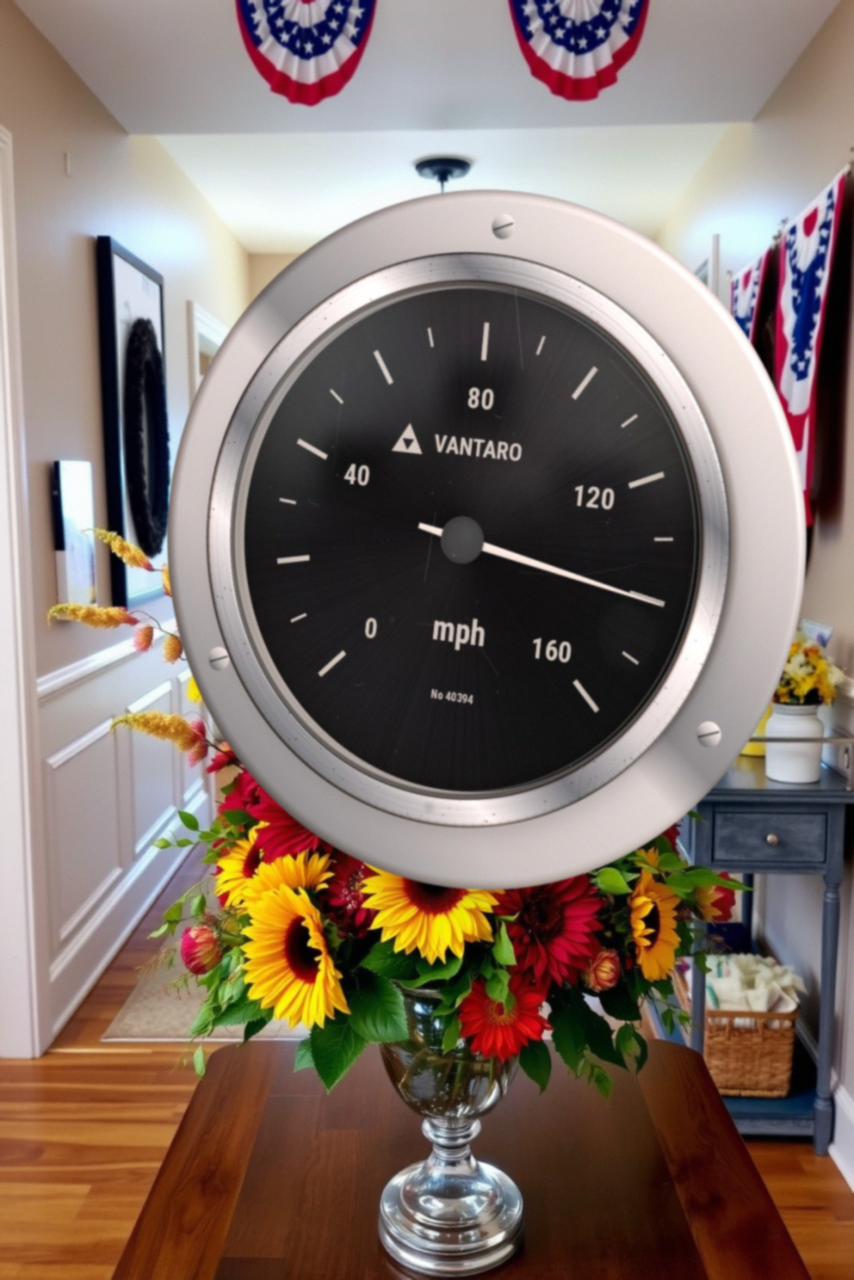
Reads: 140mph
